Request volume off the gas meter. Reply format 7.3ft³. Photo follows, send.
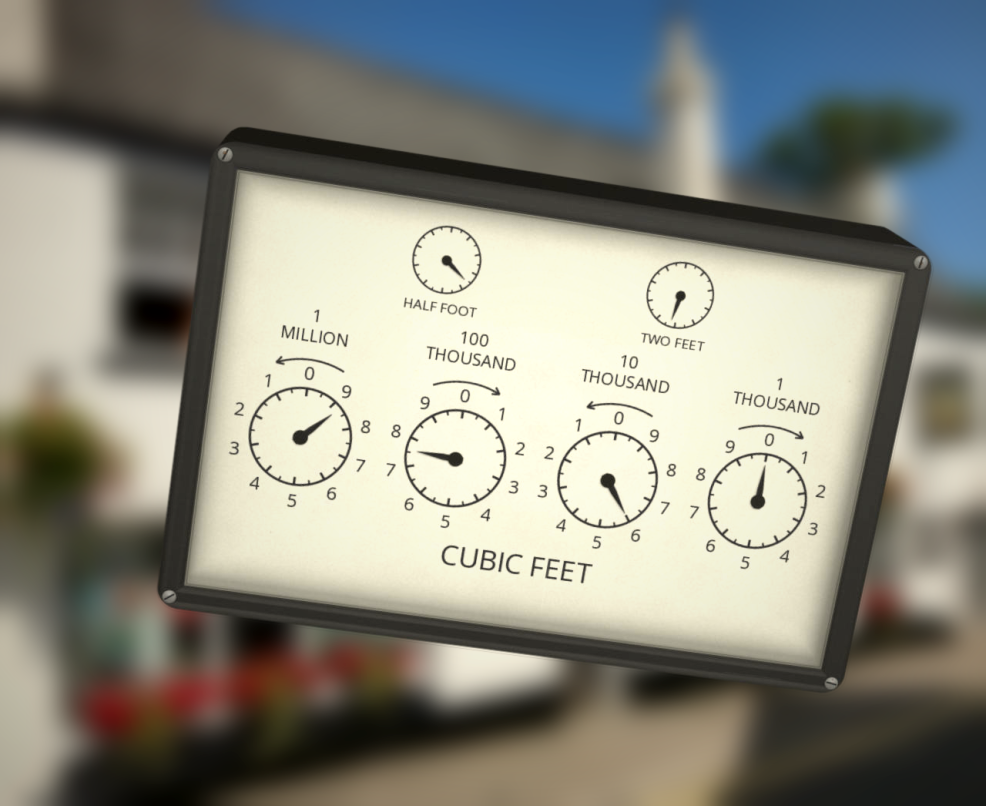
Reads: 876000ft³
